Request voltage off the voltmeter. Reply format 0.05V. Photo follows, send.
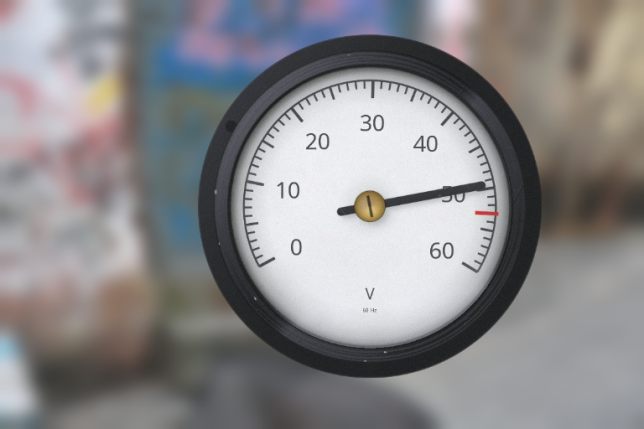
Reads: 49.5V
